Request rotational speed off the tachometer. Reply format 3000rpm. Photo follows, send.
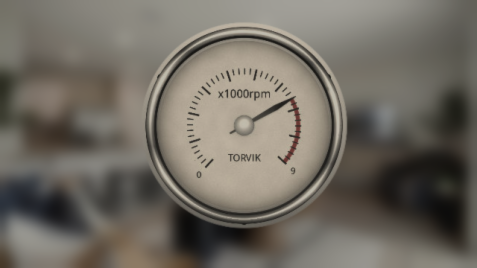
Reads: 6600rpm
